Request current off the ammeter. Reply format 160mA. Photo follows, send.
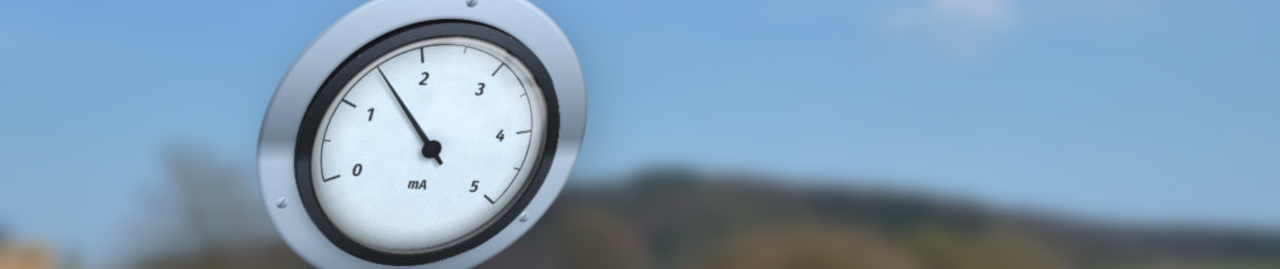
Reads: 1.5mA
